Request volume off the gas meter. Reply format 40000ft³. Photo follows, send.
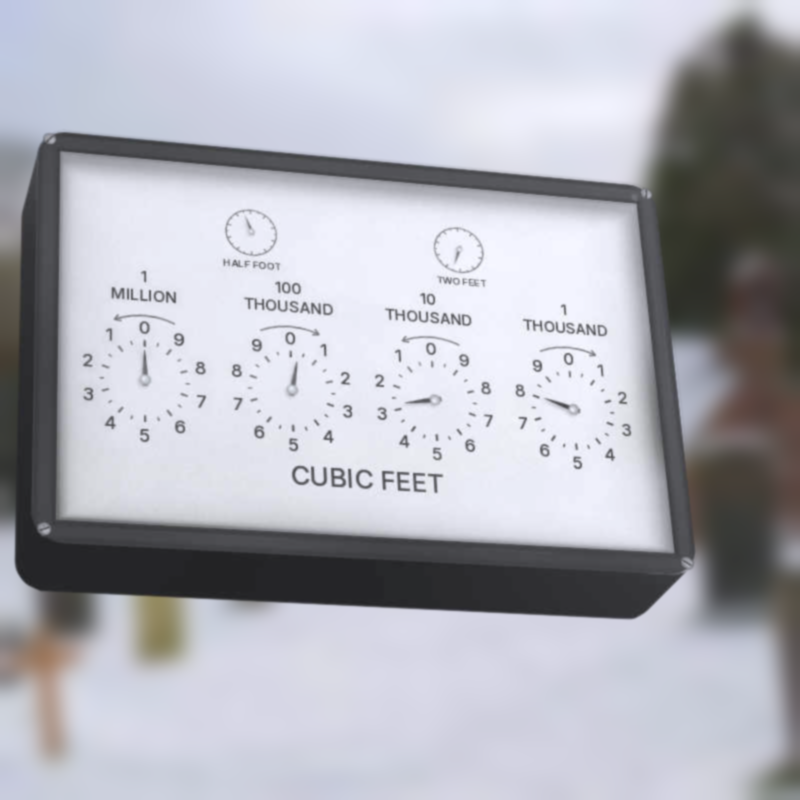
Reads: 2800ft³
